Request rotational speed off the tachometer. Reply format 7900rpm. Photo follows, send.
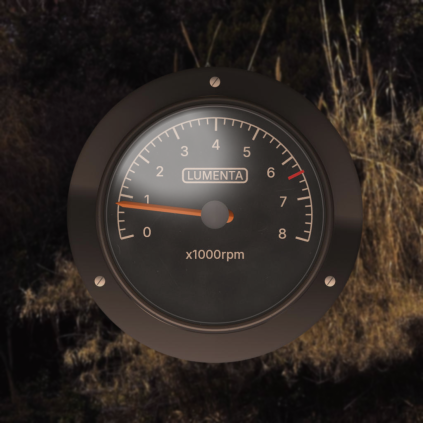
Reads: 800rpm
